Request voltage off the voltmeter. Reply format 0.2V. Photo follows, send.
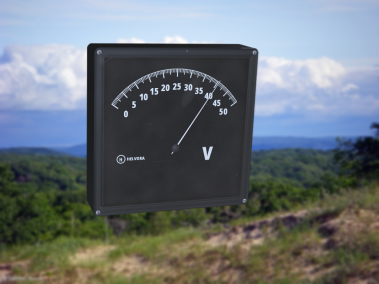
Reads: 40V
